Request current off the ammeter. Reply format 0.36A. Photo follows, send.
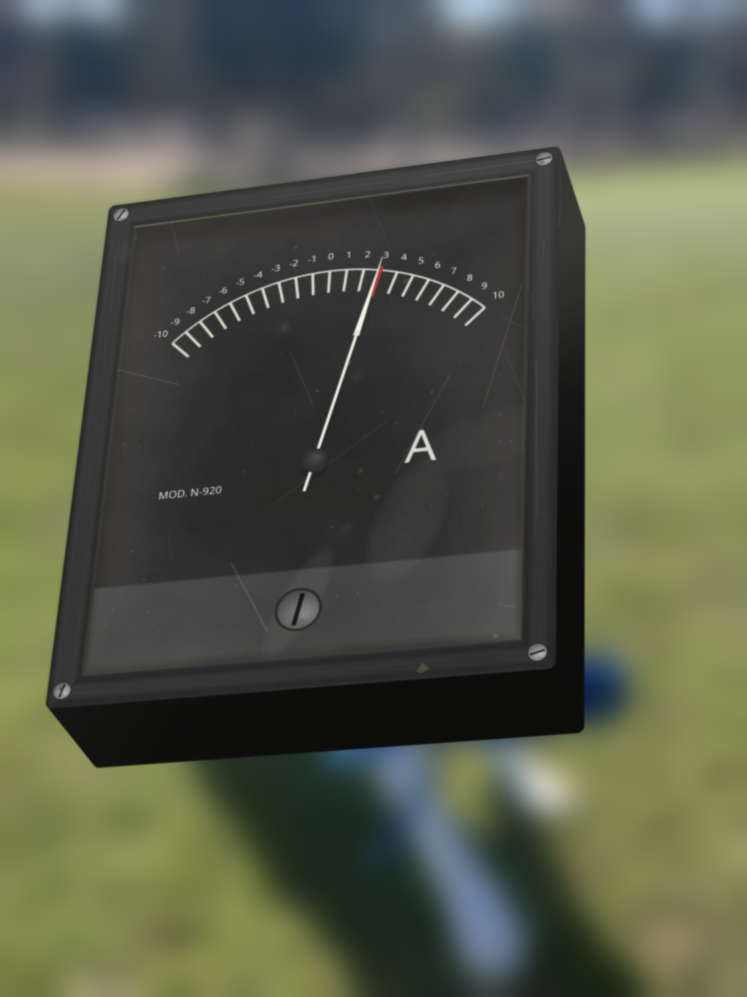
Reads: 3A
